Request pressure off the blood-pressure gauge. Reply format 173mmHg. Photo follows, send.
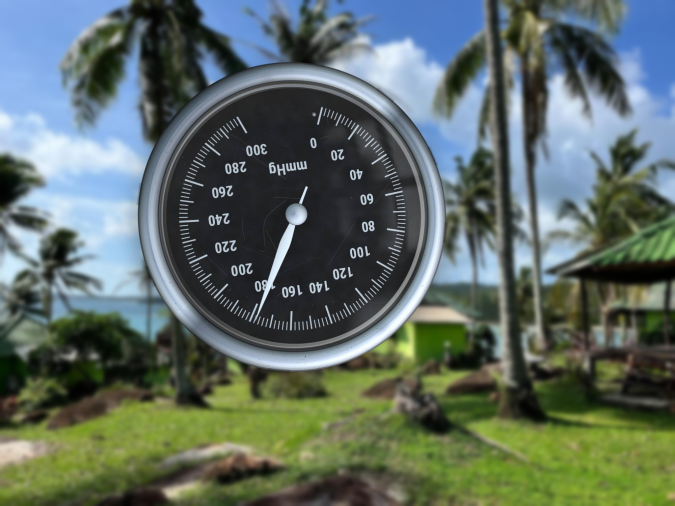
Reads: 178mmHg
